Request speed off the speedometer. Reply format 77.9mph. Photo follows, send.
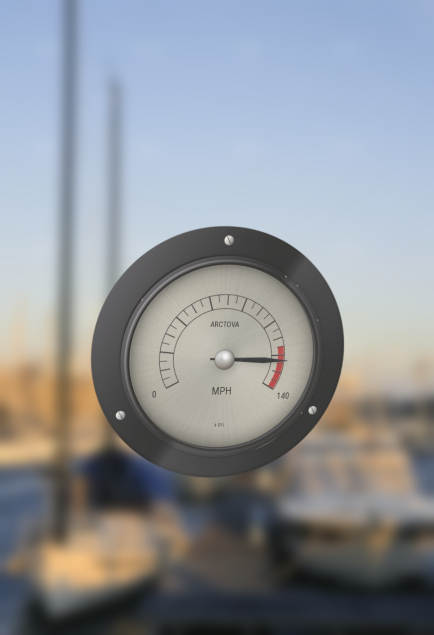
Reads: 122.5mph
